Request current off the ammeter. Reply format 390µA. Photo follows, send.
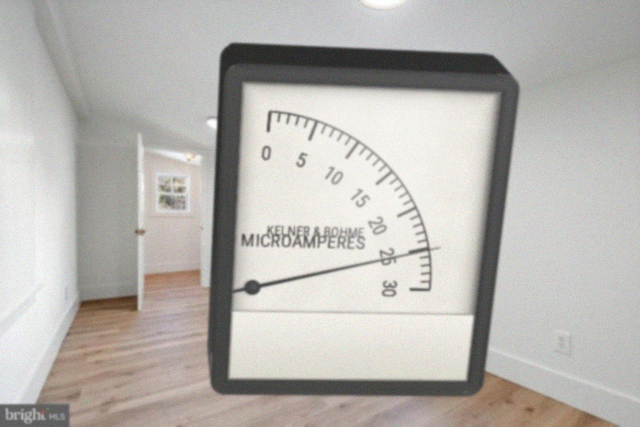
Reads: 25µA
